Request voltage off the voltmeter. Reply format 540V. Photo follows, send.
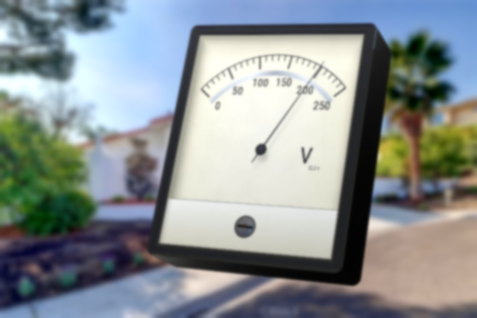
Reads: 200V
